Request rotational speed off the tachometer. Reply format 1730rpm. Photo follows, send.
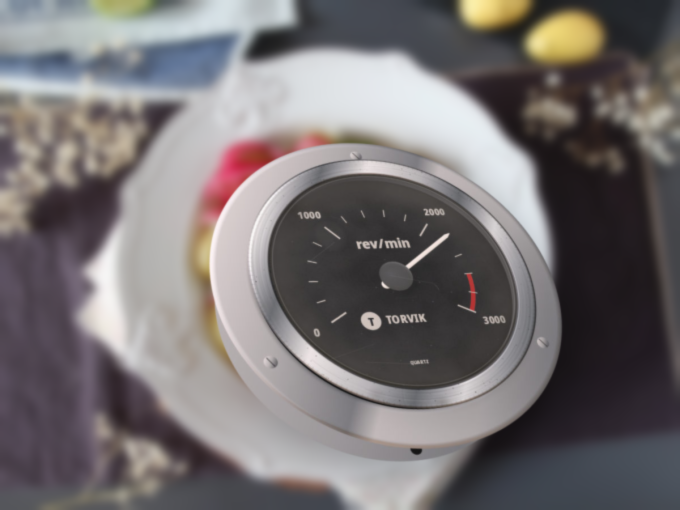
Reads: 2200rpm
